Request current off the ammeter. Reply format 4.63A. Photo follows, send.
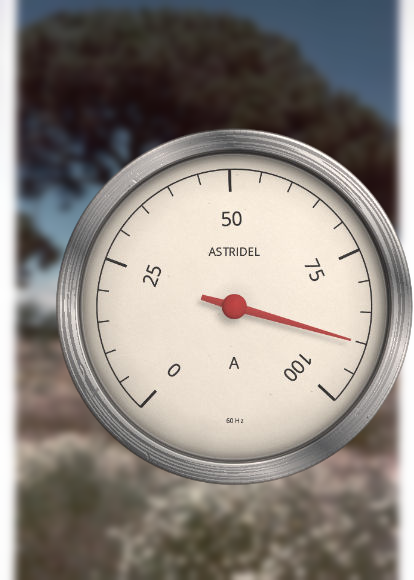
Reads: 90A
